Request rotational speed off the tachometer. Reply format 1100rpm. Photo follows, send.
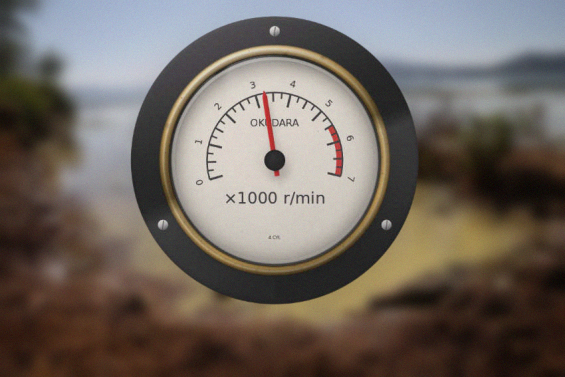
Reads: 3250rpm
